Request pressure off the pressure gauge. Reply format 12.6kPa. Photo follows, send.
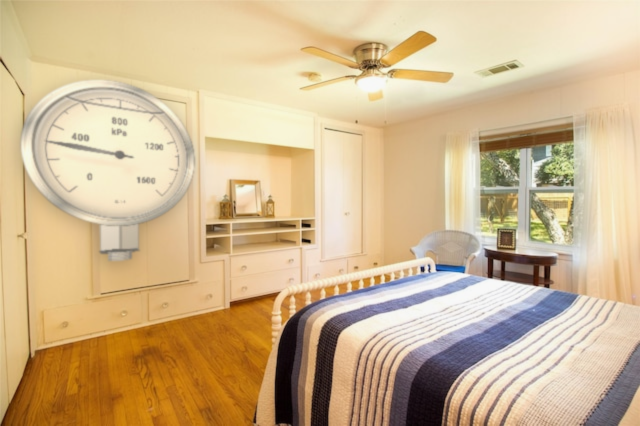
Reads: 300kPa
